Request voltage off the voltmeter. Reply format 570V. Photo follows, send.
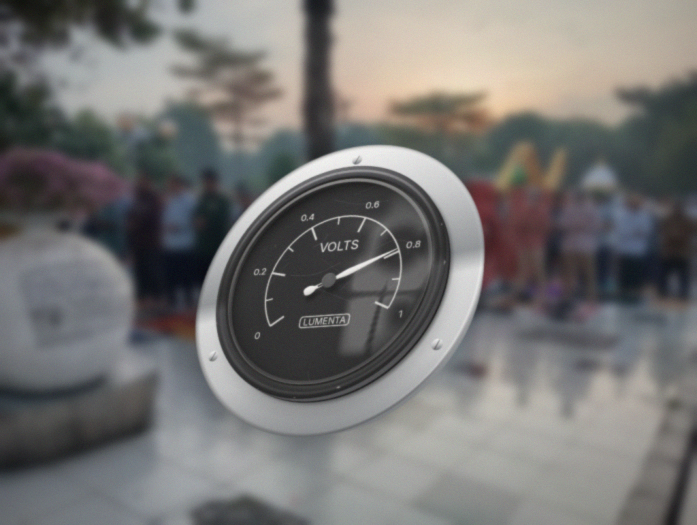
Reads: 0.8V
